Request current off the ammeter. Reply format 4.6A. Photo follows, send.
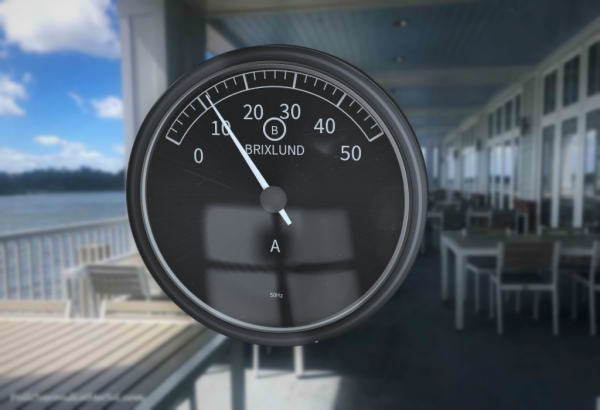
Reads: 12A
